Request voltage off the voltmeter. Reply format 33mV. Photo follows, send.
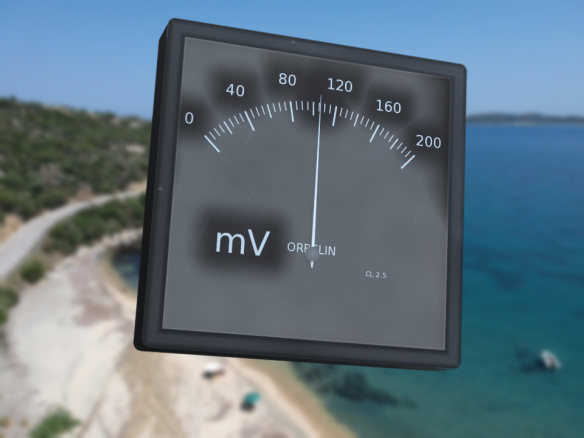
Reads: 105mV
